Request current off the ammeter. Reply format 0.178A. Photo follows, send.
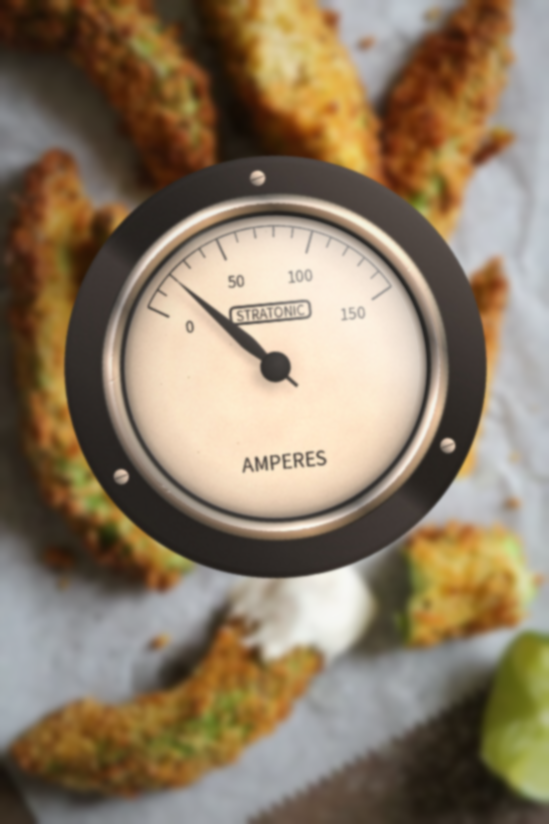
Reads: 20A
